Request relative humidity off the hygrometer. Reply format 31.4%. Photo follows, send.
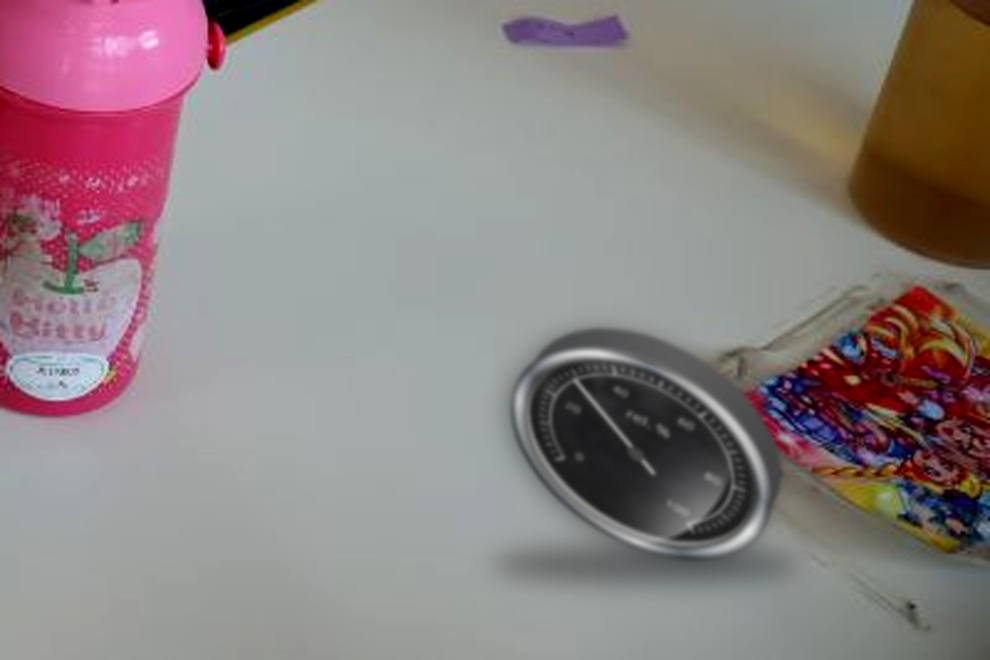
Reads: 30%
